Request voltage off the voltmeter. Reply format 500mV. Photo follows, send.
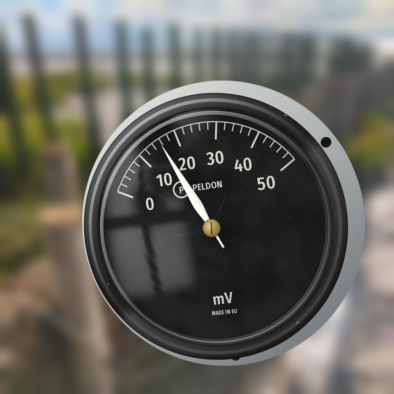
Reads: 16mV
